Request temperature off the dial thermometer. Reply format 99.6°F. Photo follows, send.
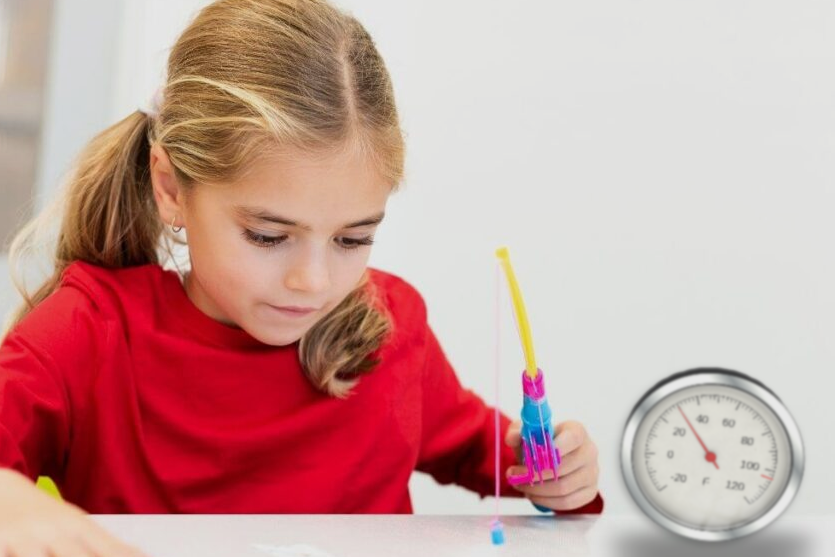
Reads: 30°F
